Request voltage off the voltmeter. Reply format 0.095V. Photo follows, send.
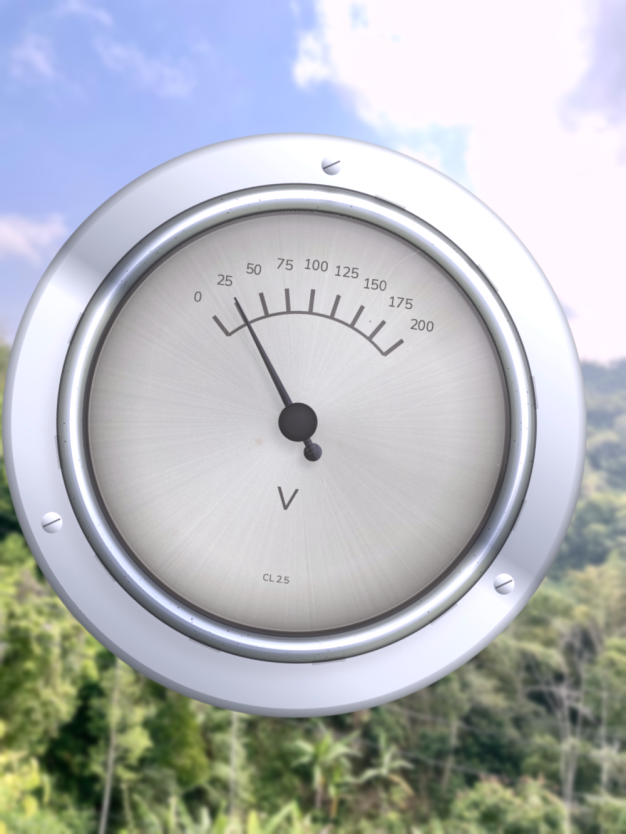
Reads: 25V
